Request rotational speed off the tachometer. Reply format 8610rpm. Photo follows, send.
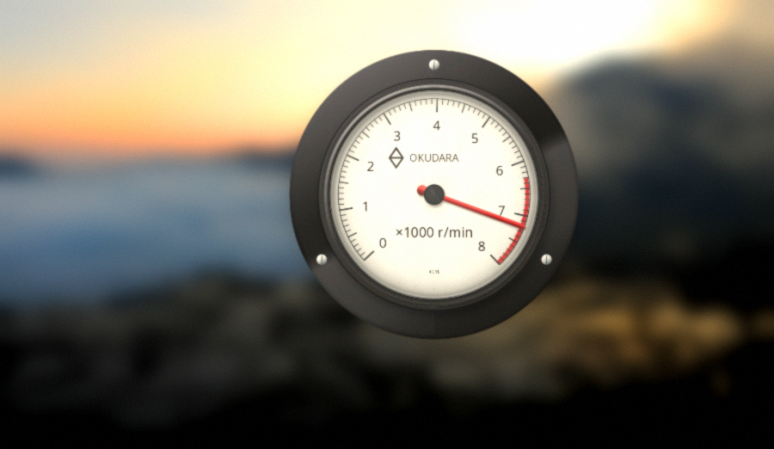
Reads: 7200rpm
